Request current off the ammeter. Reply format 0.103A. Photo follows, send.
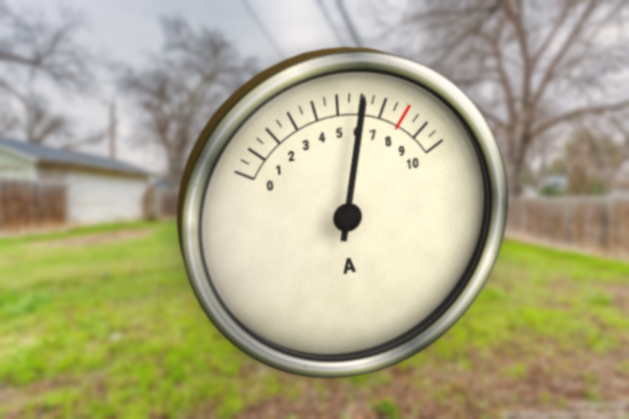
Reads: 6A
